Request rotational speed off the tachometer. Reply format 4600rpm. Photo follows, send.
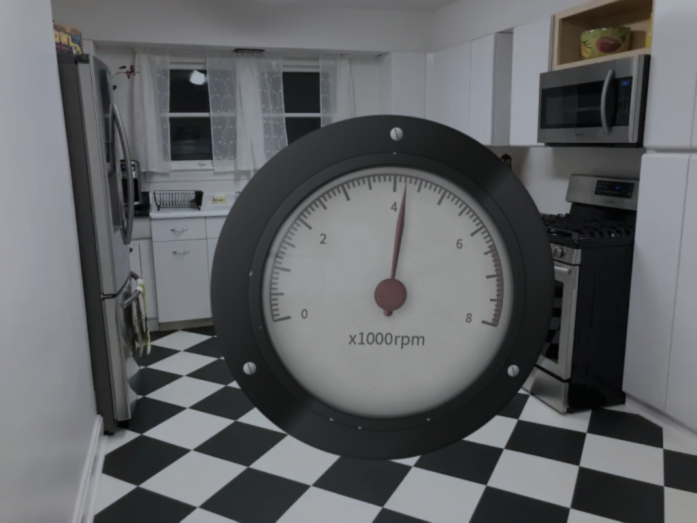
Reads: 4200rpm
